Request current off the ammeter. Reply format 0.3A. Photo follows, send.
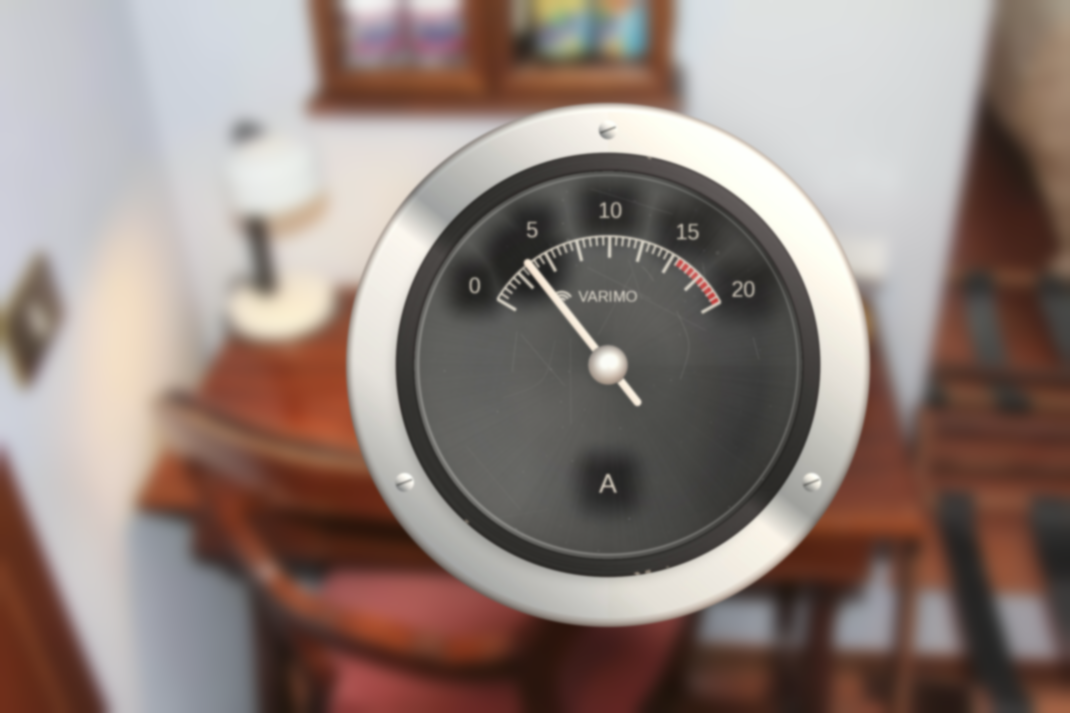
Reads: 3.5A
